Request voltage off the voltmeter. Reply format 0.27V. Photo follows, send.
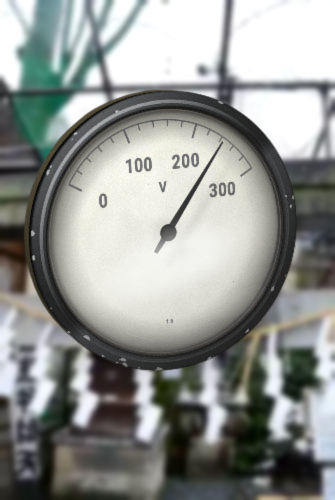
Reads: 240V
